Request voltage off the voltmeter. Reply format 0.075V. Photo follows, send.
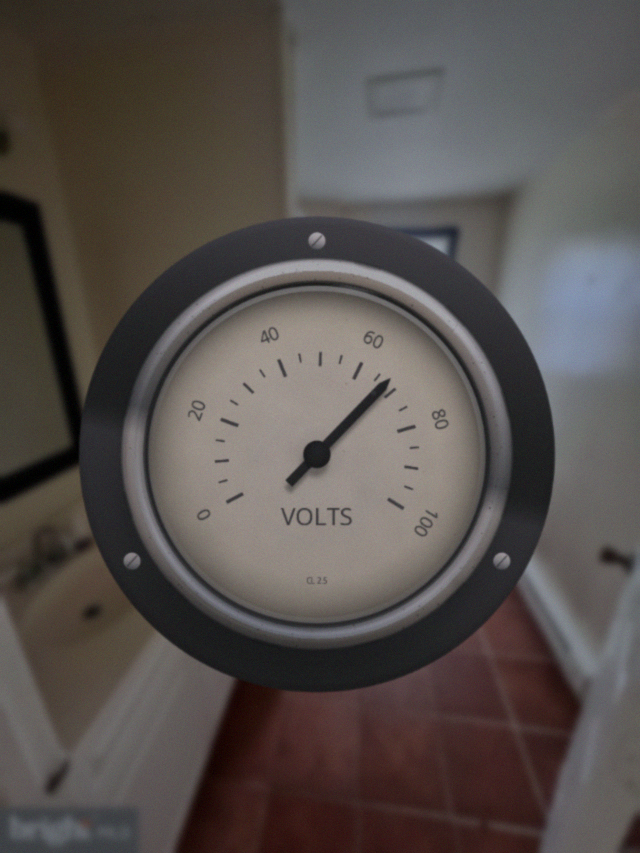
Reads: 67.5V
